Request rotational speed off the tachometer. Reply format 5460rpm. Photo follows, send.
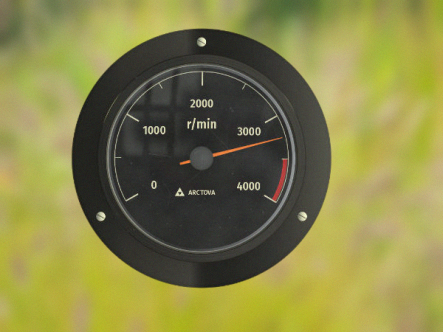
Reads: 3250rpm
